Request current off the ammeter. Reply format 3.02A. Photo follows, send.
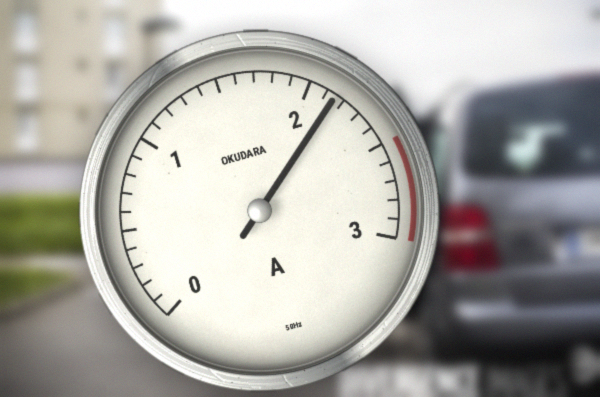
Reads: 2.15A
